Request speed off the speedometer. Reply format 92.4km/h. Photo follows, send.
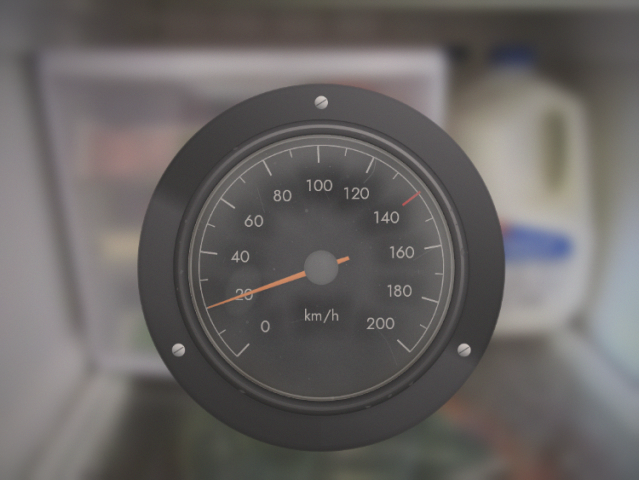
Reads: 20km/h
